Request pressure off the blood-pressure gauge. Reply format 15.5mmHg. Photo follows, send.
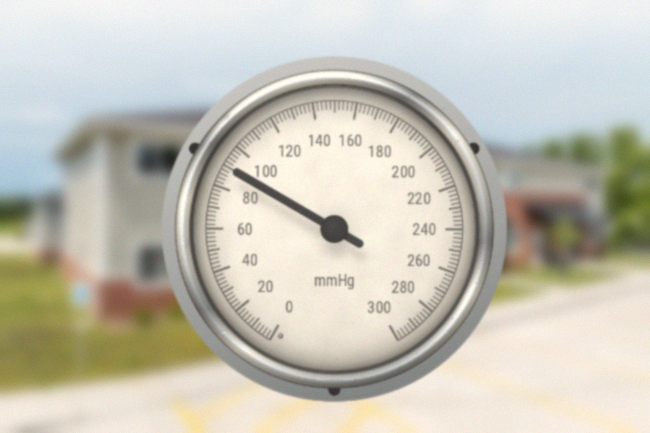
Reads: 90mmHg
